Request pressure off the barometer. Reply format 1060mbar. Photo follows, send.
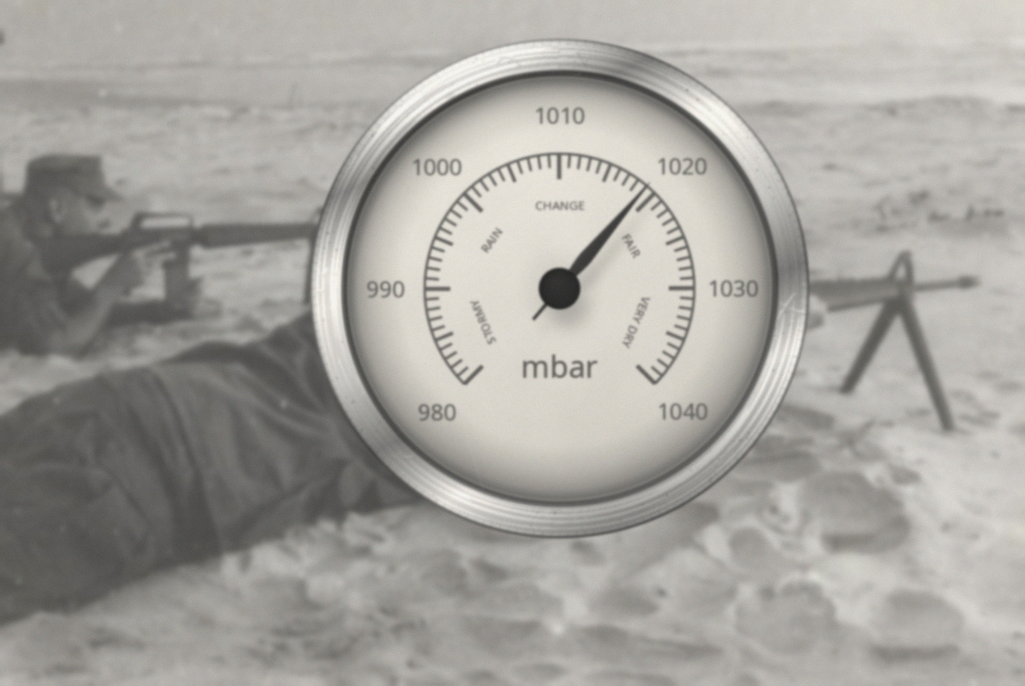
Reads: 1019mbar
